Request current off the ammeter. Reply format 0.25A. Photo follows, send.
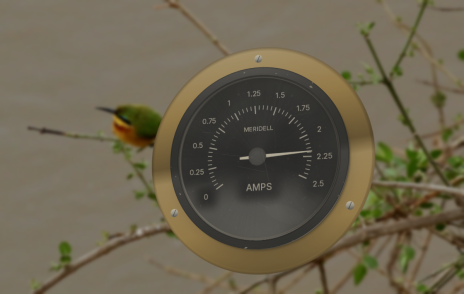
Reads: 2.2A
